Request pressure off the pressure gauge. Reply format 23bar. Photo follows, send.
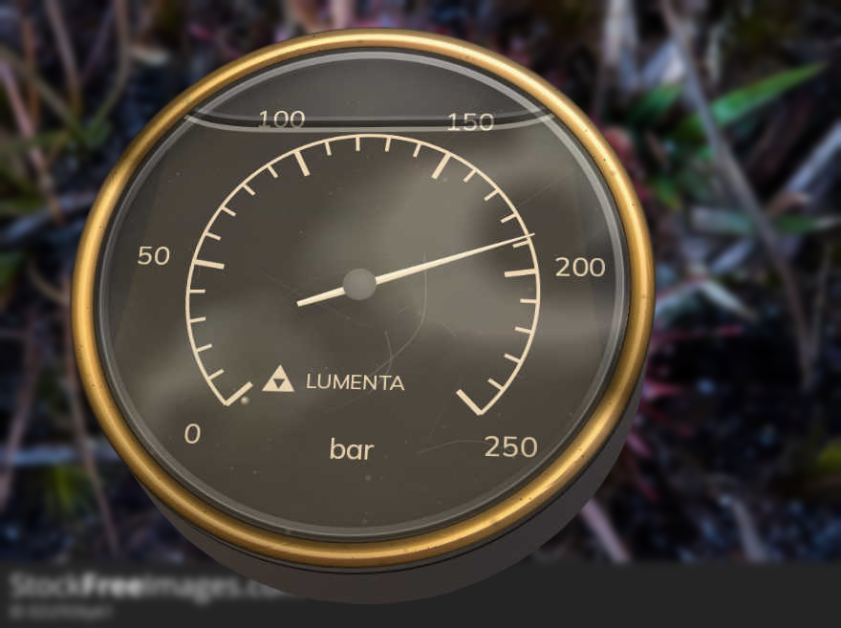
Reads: 190bar
